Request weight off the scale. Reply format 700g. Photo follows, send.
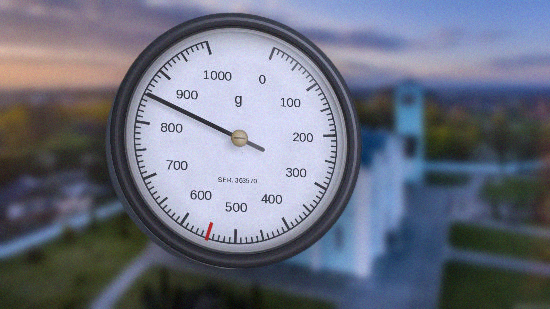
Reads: 850g
